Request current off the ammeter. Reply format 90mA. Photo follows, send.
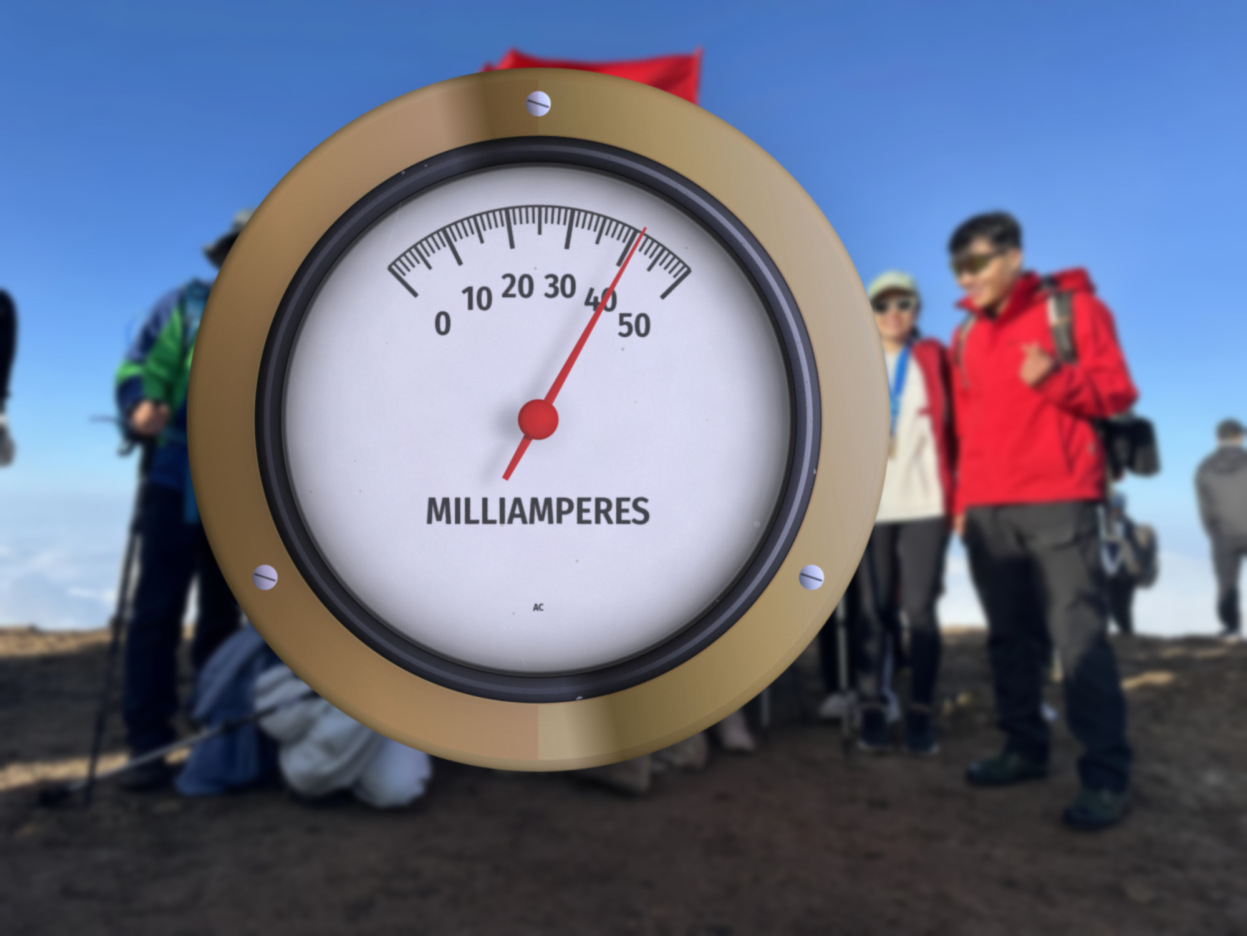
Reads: 41mA
